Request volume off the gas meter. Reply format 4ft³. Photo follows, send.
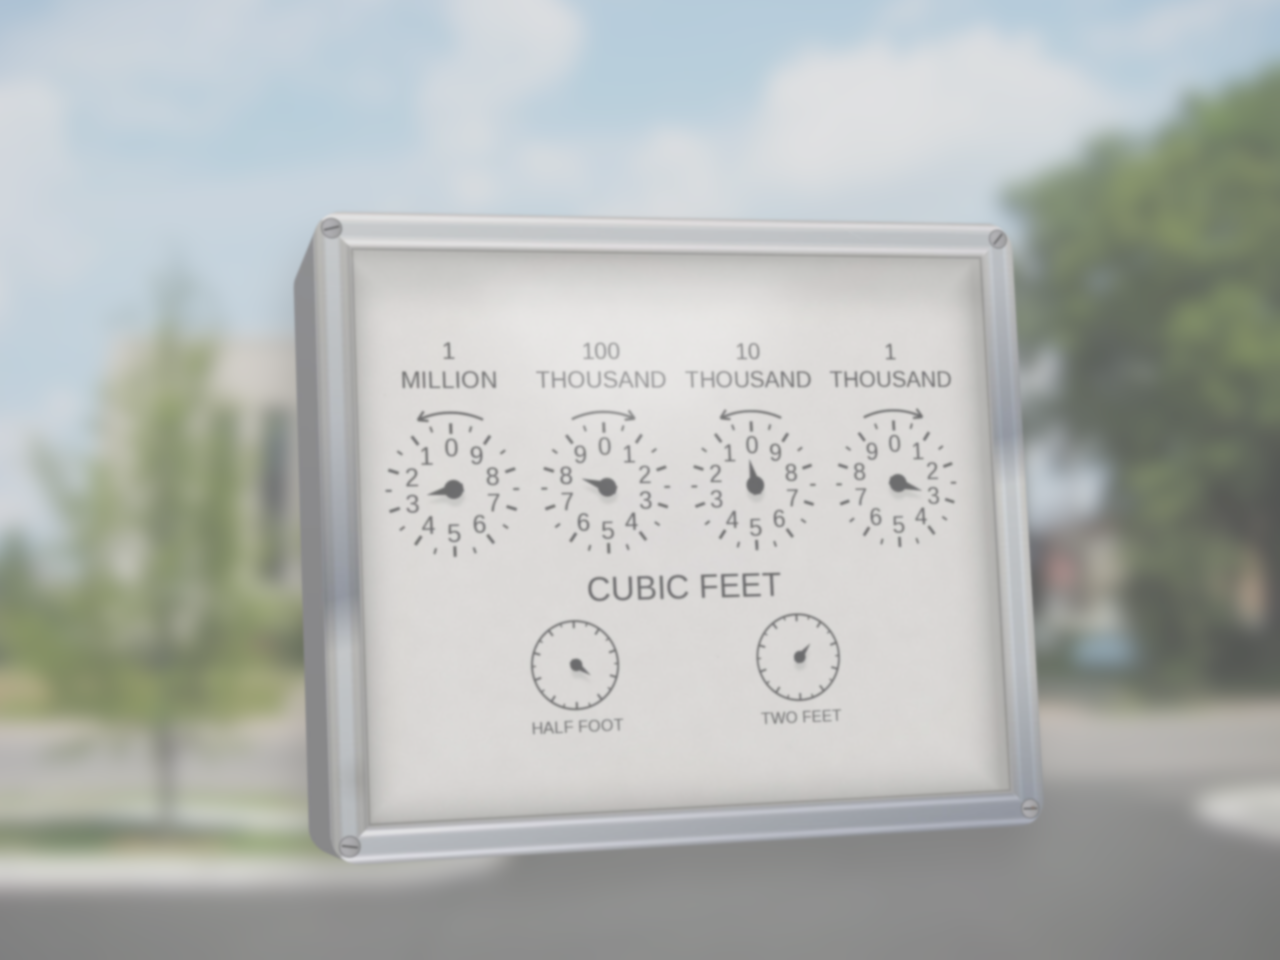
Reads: 280300ft³
